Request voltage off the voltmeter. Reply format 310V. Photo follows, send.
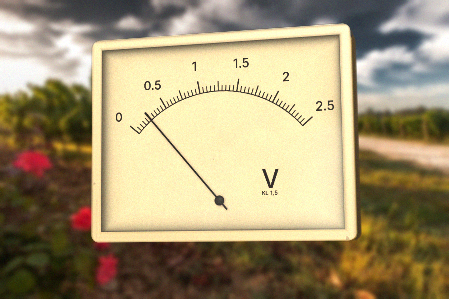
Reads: 0.25V
